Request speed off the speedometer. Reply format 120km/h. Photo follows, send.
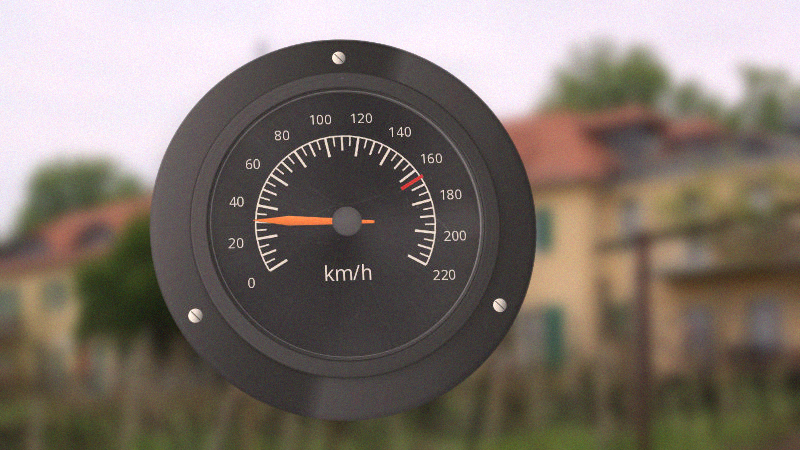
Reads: 30km/h
